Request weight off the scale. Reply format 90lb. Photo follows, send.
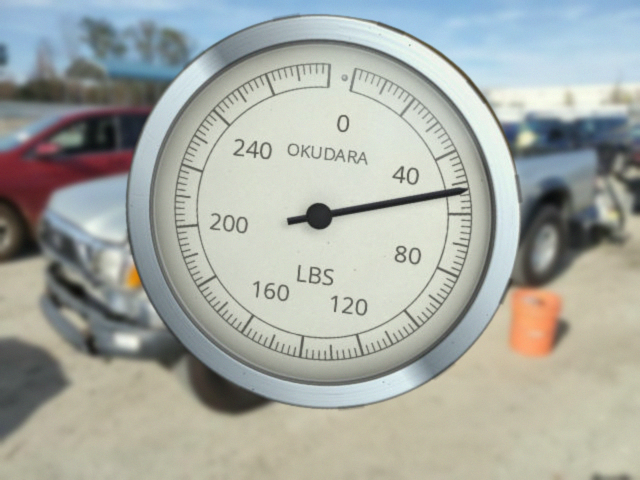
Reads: 52lb
